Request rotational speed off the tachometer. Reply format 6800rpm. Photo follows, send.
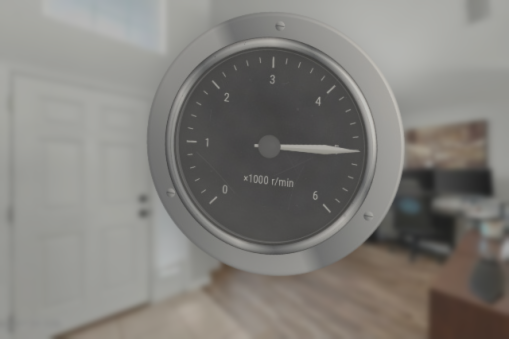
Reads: 5000rpm
